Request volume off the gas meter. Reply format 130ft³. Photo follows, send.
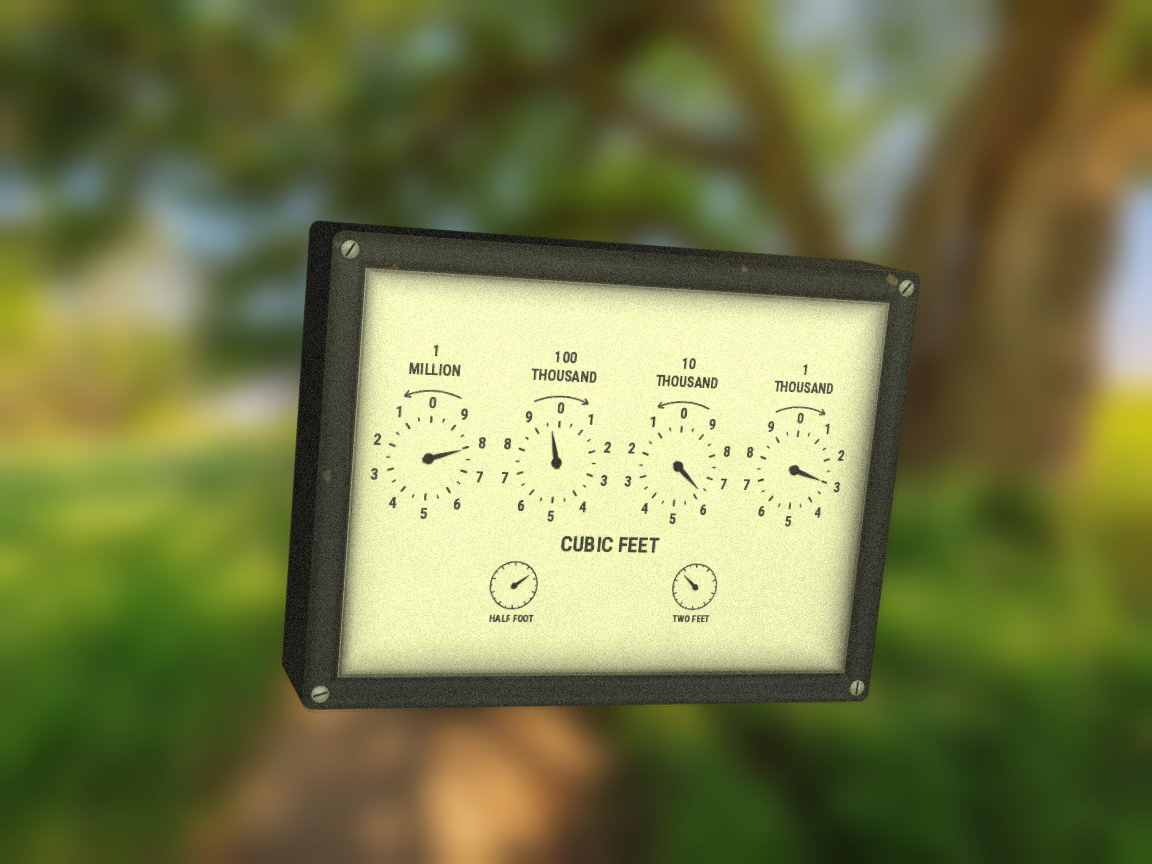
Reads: 796300ft³
